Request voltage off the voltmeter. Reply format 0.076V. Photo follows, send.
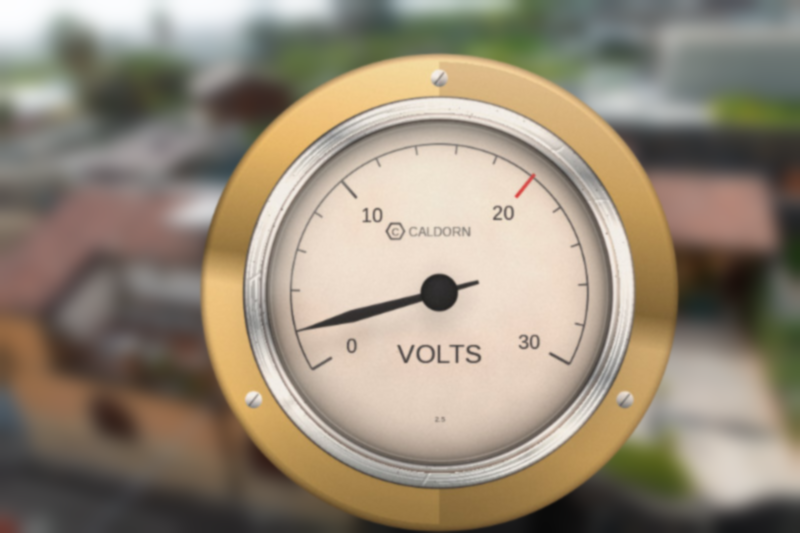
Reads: 2V
